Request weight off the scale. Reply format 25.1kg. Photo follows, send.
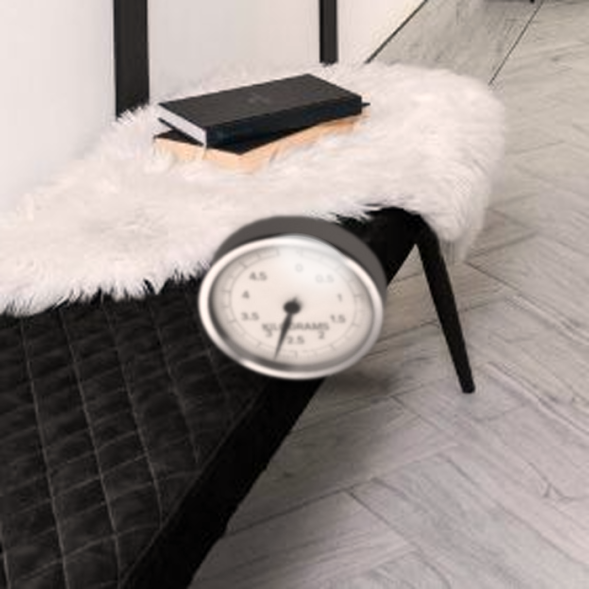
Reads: 2.75kg
